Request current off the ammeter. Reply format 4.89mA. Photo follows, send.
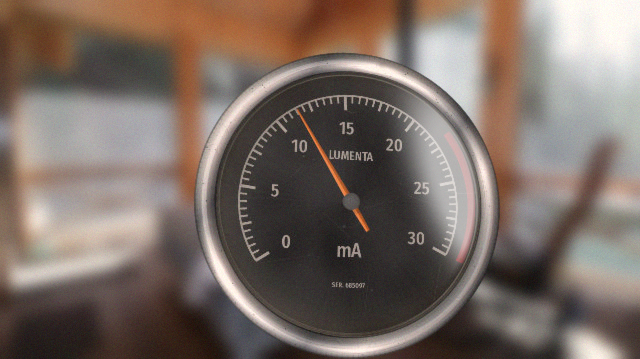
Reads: 11.5mA
